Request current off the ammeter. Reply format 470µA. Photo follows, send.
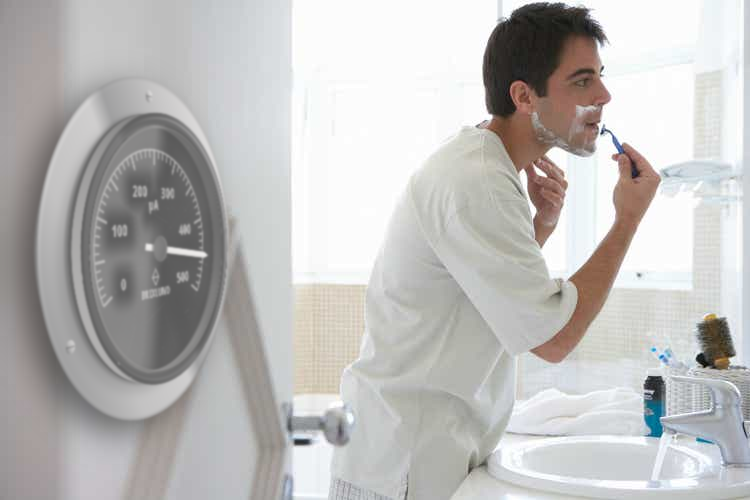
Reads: 450µA
